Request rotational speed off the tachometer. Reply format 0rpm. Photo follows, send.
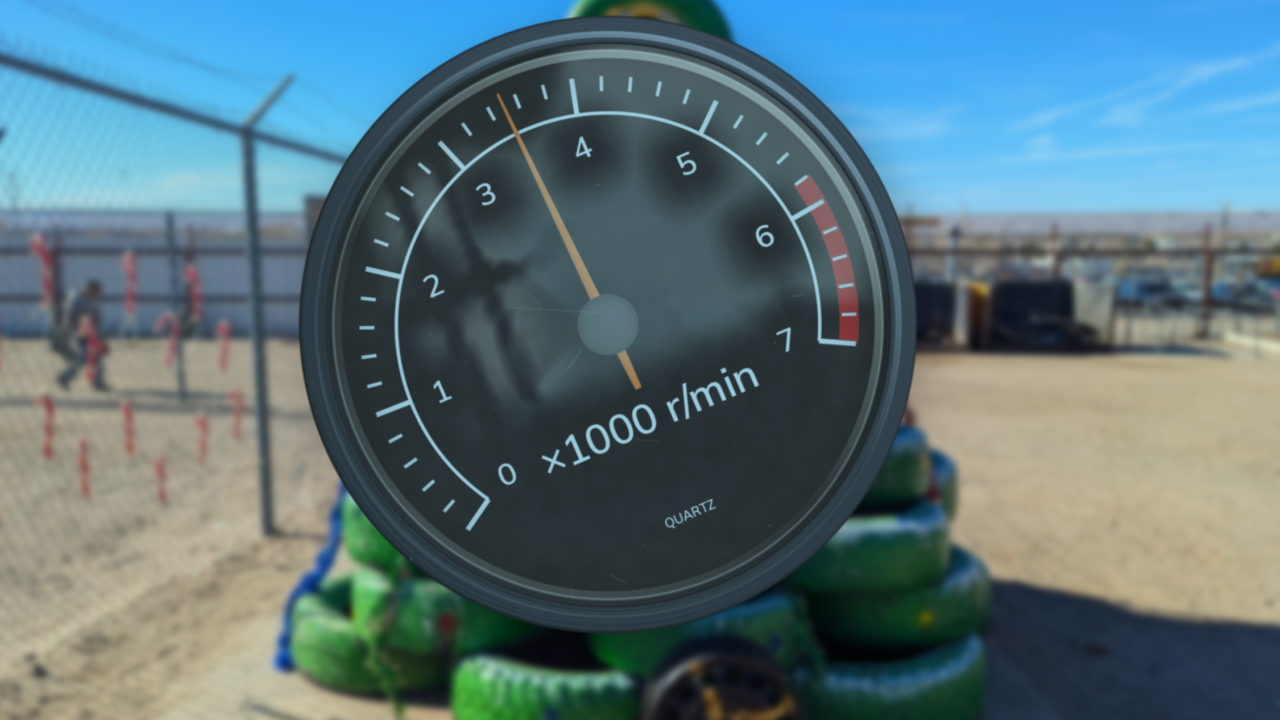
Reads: 3500rpm
